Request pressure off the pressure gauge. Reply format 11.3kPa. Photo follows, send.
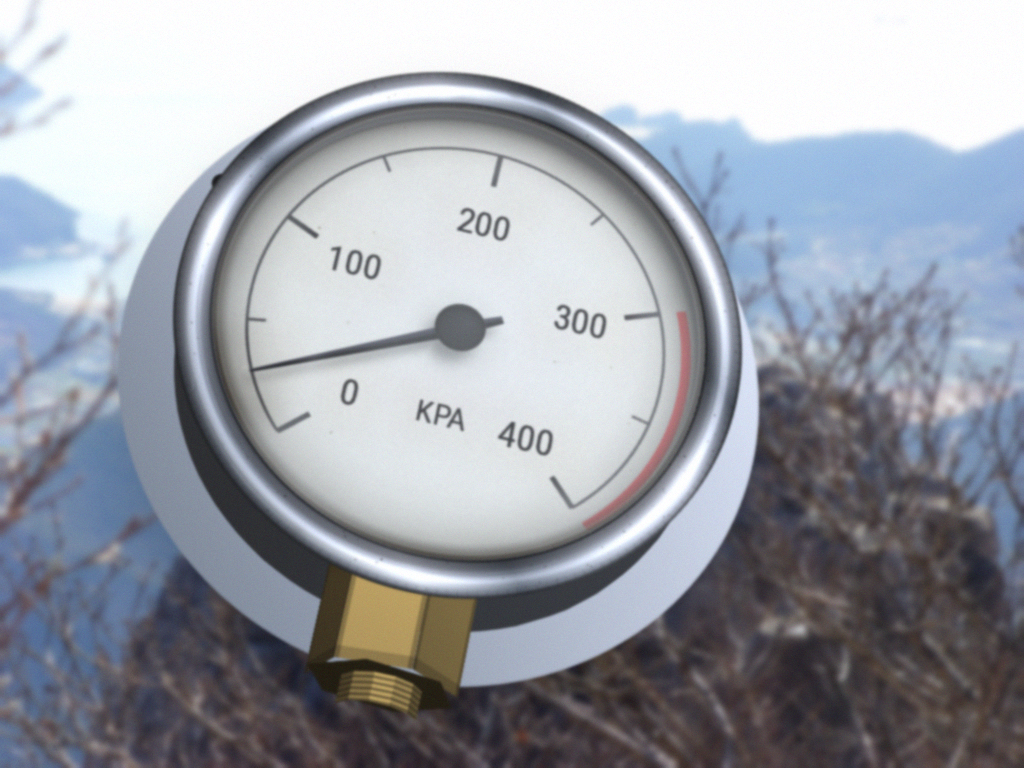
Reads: 25kPa
